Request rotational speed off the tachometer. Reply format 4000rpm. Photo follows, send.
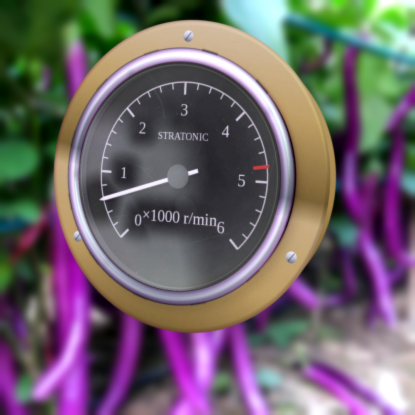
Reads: 600rpm
